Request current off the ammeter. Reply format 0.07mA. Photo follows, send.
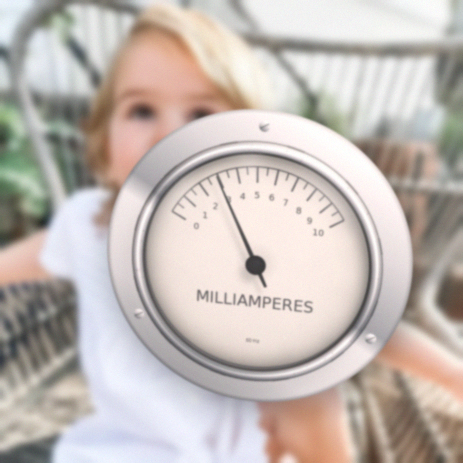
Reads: 3mA
